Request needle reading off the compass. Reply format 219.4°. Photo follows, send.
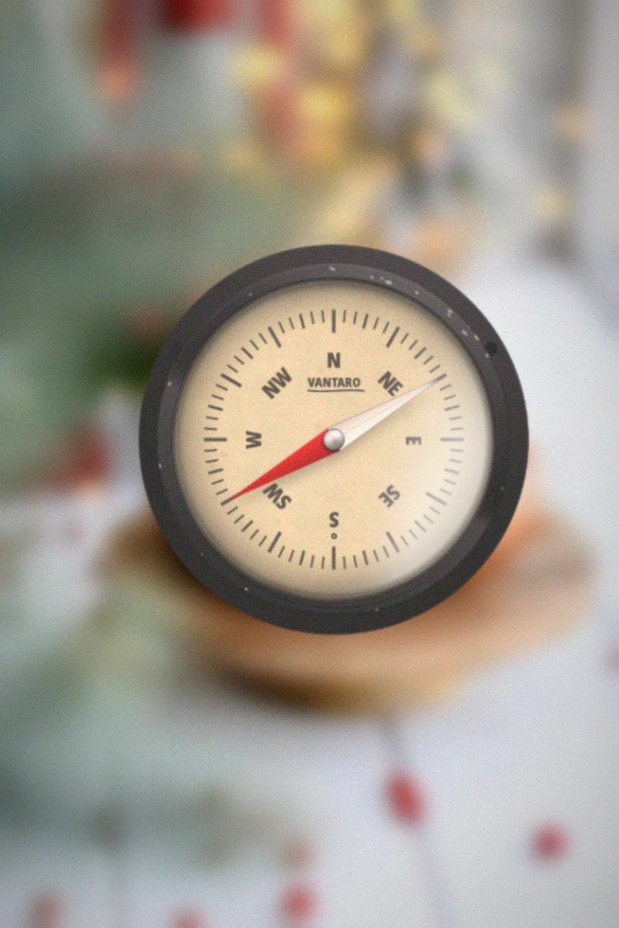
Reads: 240°
